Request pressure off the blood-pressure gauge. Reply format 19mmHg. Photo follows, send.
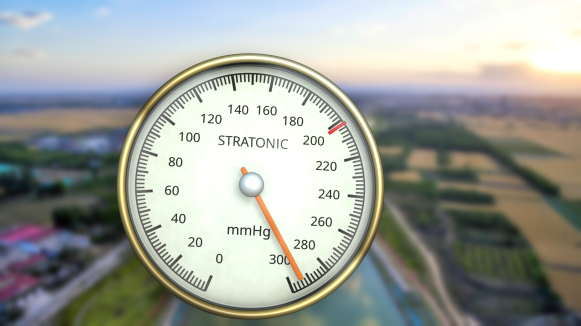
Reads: 294mmHg
